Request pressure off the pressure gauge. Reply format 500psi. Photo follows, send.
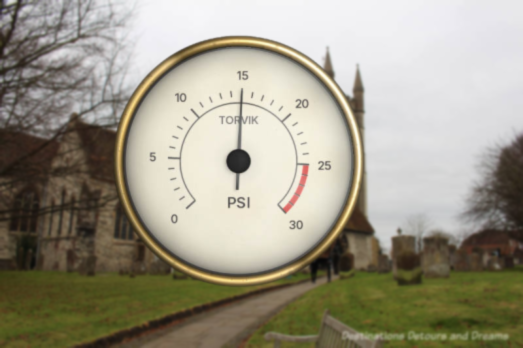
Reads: 15psi
